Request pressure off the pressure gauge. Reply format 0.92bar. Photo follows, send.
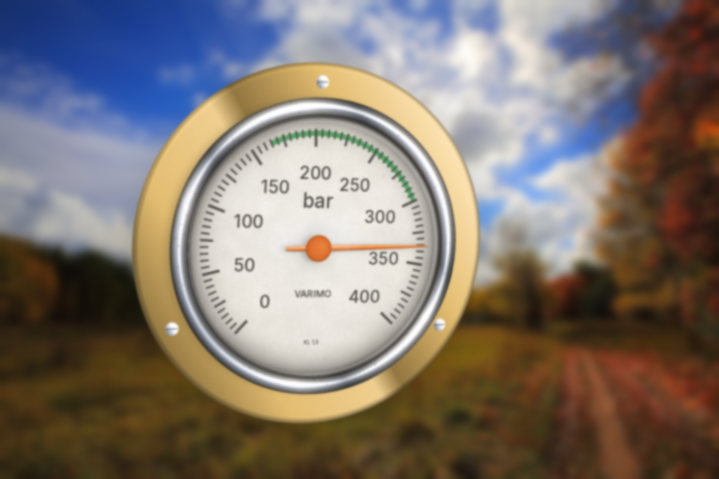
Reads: 335bar
